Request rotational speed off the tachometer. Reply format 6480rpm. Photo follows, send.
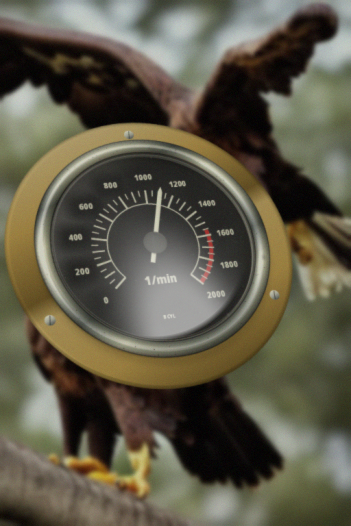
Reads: 1100rpm
